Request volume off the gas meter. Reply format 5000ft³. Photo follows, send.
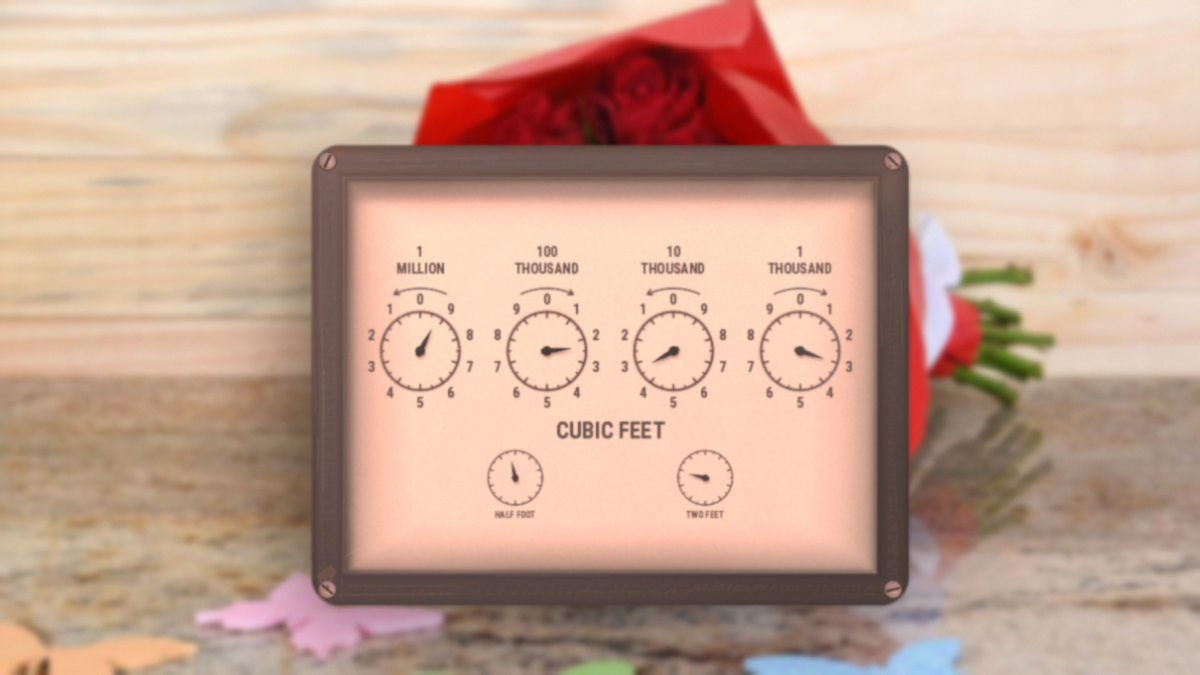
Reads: 923300ft³
